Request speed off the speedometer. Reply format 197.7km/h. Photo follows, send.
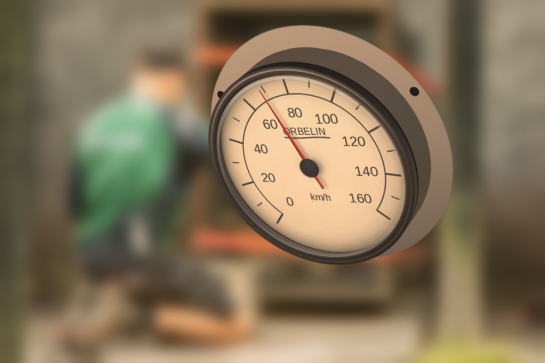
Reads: 70km/h
